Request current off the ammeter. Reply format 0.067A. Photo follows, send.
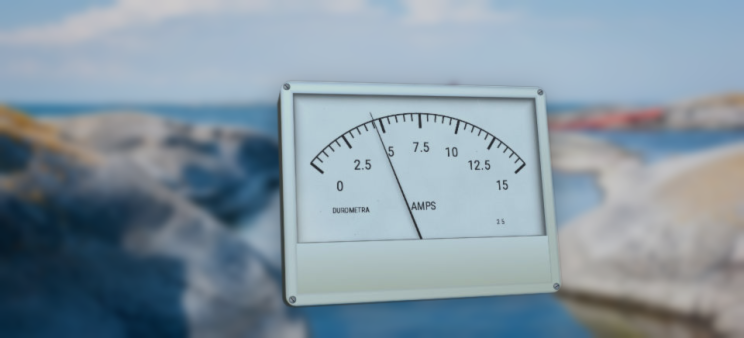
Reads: 4.5A
